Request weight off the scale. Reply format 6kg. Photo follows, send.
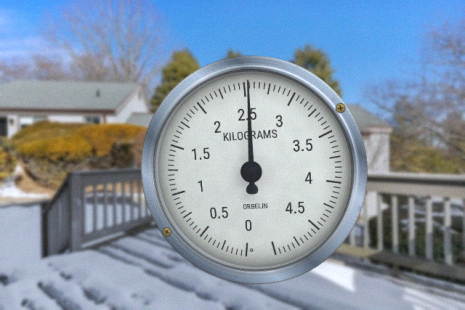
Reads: 2.55kg
